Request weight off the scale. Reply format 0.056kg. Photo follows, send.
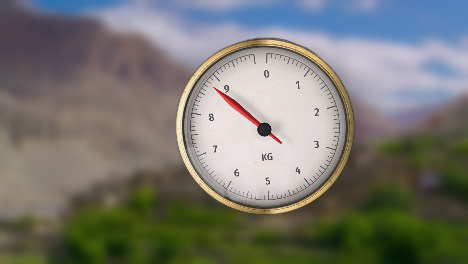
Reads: 8.8kg
